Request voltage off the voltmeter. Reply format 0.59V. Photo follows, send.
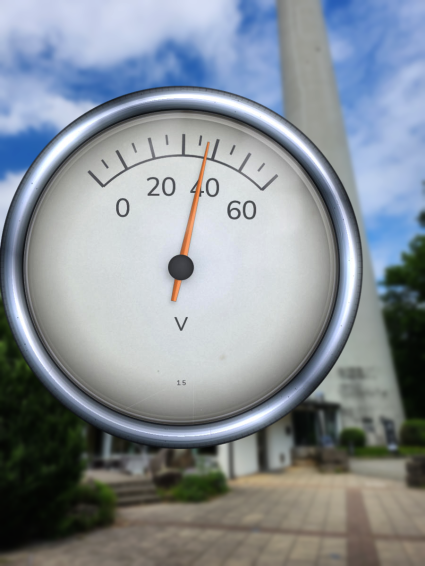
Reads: 37.5V
